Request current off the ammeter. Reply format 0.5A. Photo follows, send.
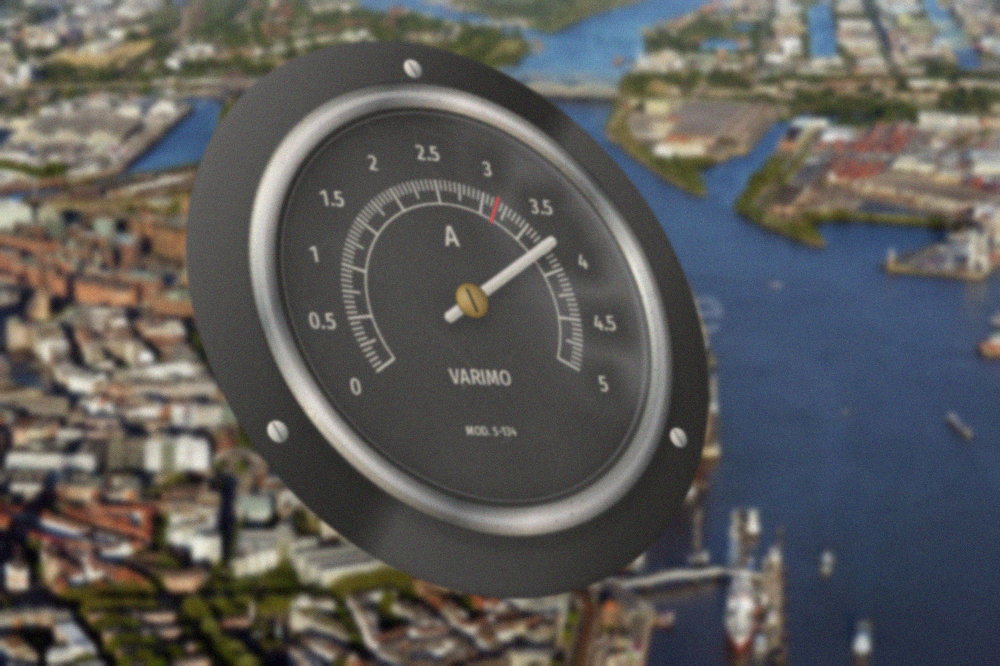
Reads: 3.75A
